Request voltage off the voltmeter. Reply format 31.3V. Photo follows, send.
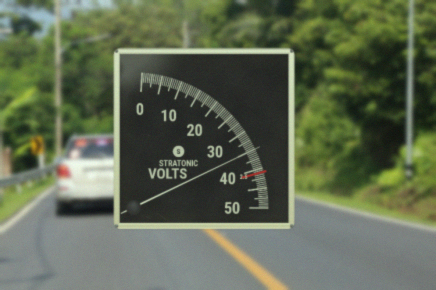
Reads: 35V
